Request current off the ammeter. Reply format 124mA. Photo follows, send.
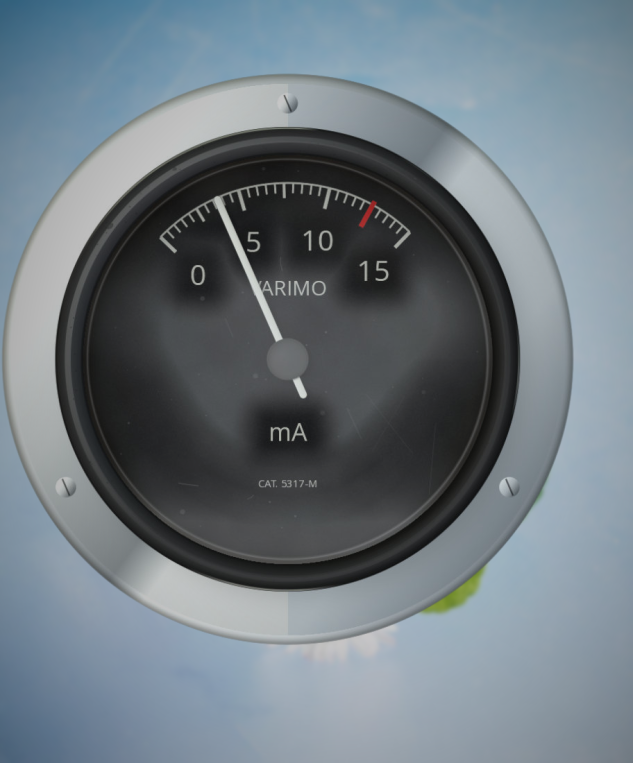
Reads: 3.75mA
